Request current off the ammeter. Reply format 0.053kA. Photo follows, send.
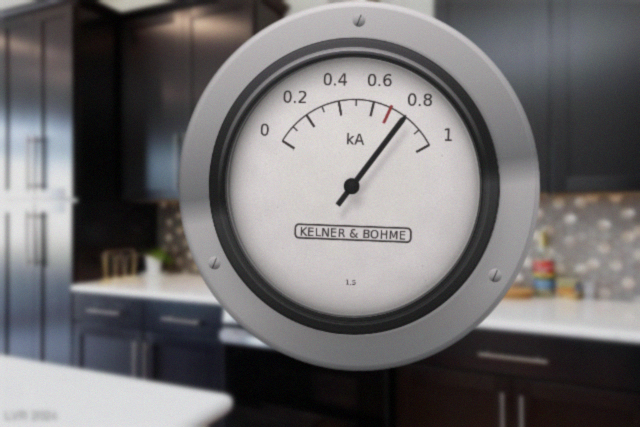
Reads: 0.8kA
